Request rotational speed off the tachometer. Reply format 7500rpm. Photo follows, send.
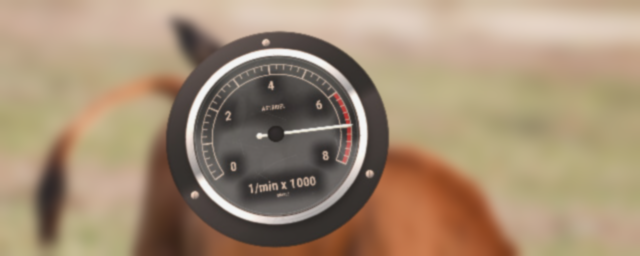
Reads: 7000rpm
